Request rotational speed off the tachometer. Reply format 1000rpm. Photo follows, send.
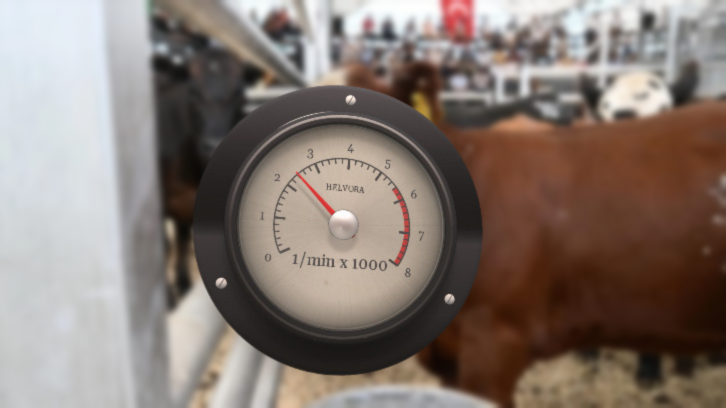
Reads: 2400rpm
